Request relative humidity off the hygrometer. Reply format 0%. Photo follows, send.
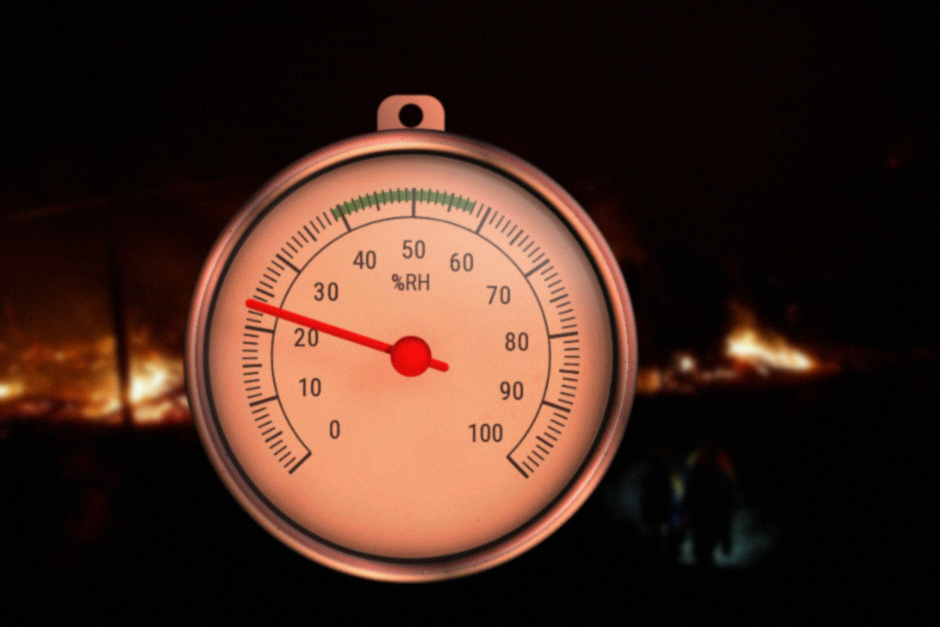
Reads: 23%
